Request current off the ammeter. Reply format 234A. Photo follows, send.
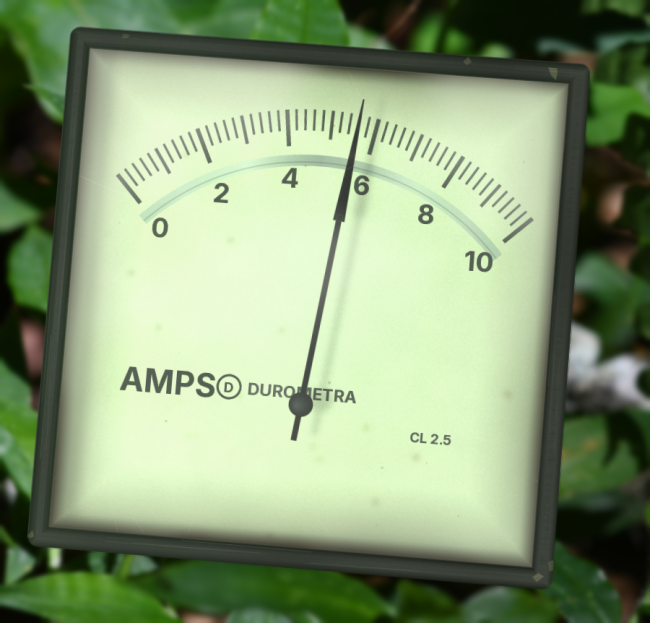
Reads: 5.6A
